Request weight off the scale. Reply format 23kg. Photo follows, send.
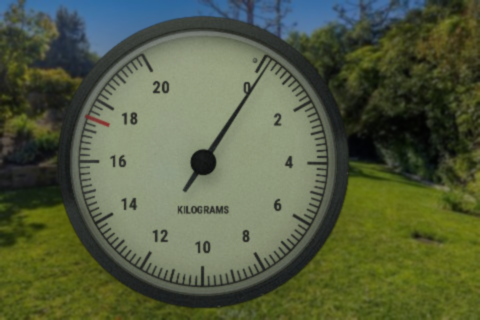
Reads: 0.2kg
